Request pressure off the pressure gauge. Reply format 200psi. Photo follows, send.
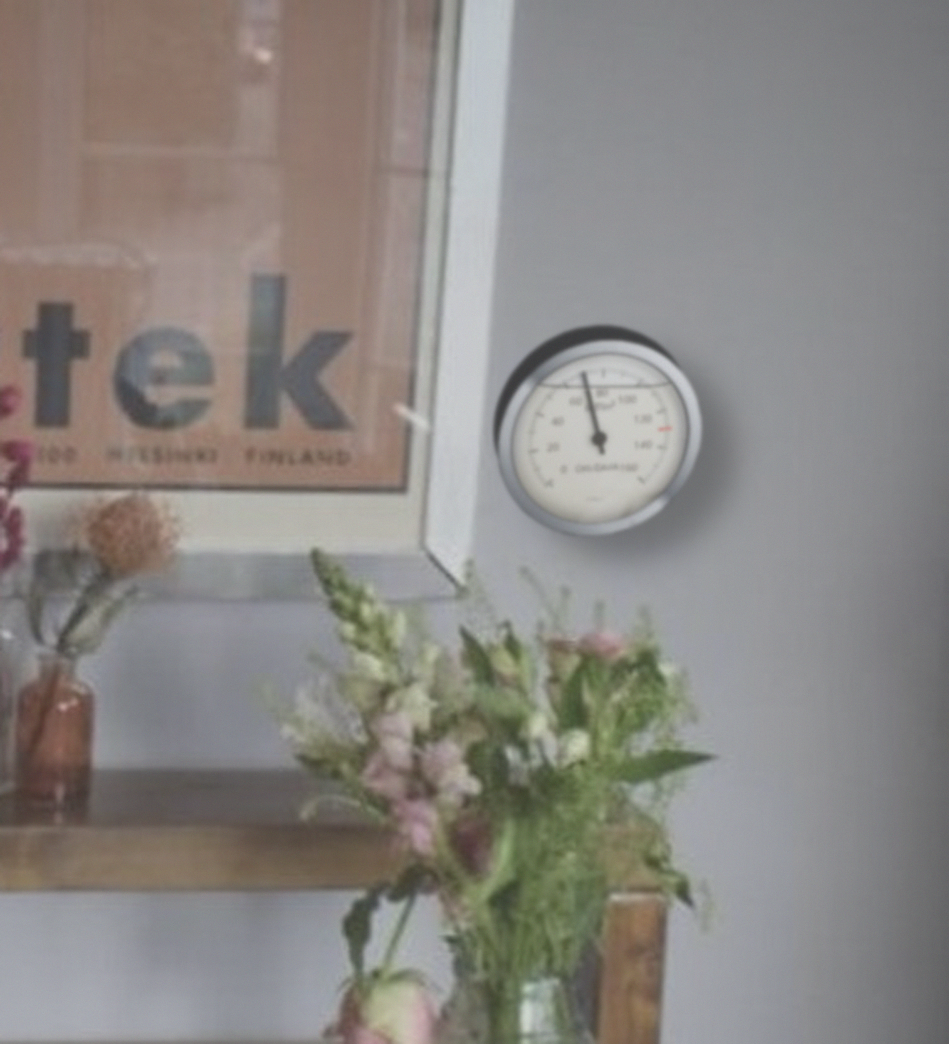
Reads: 70psi
